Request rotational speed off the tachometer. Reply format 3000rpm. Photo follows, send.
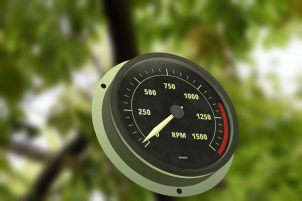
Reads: 25rpm
